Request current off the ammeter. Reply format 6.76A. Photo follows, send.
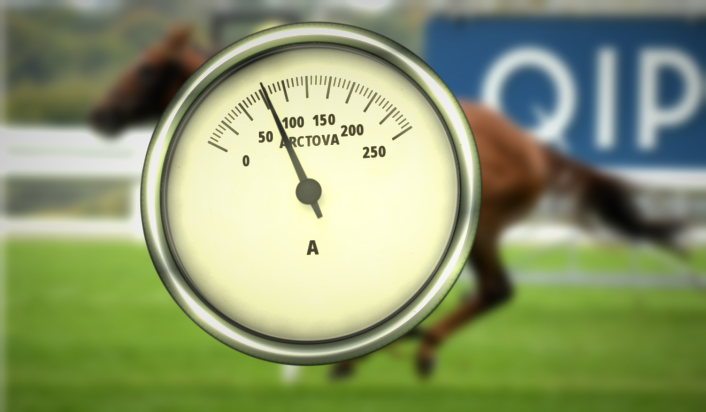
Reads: 80A
